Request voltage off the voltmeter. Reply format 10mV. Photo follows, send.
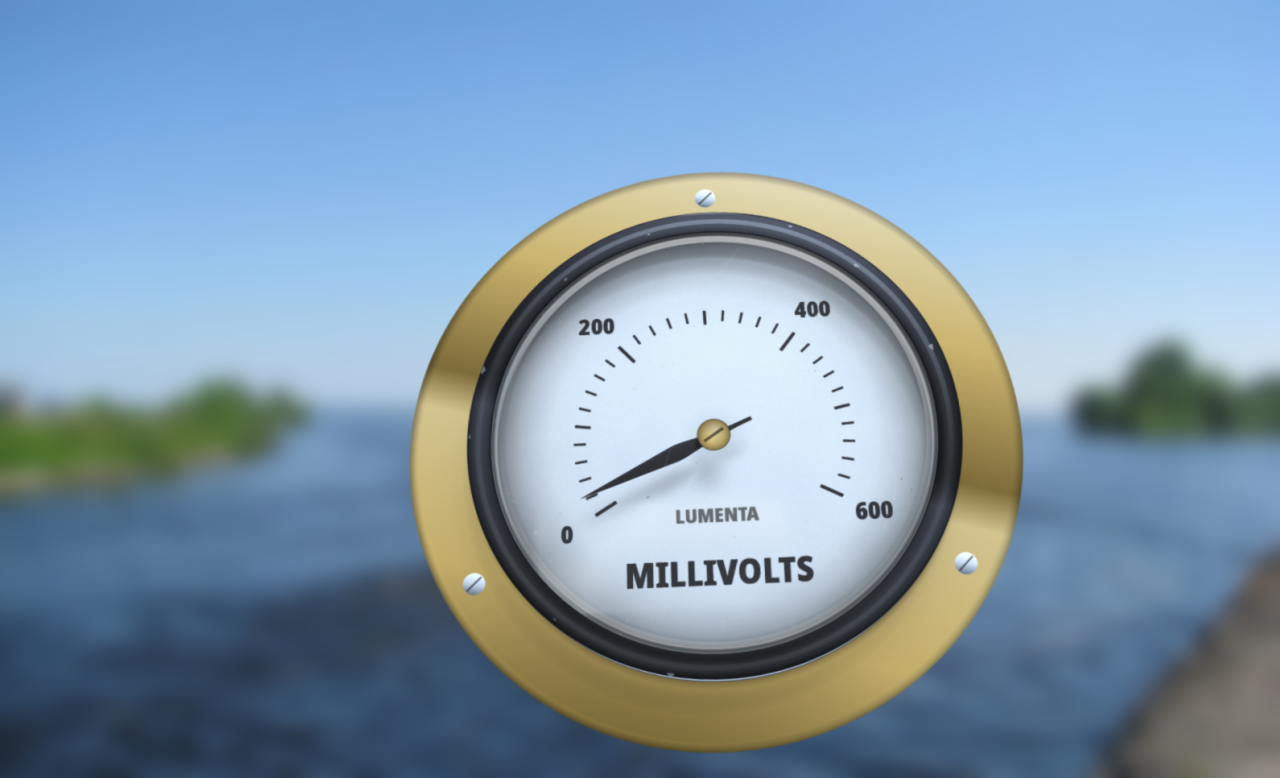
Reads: 20mV
